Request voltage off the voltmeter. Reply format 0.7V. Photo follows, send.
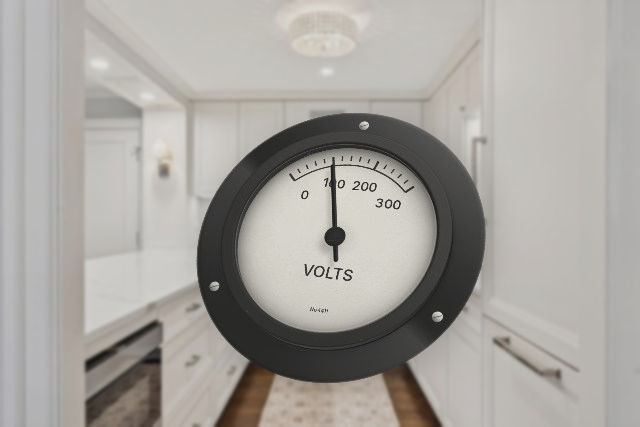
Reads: 100V
